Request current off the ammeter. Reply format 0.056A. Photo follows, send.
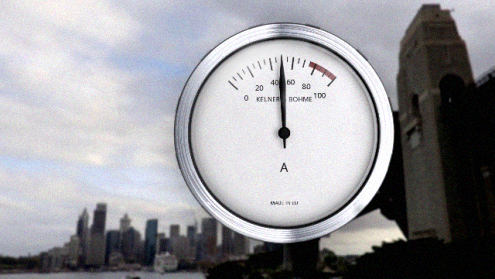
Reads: 50A
